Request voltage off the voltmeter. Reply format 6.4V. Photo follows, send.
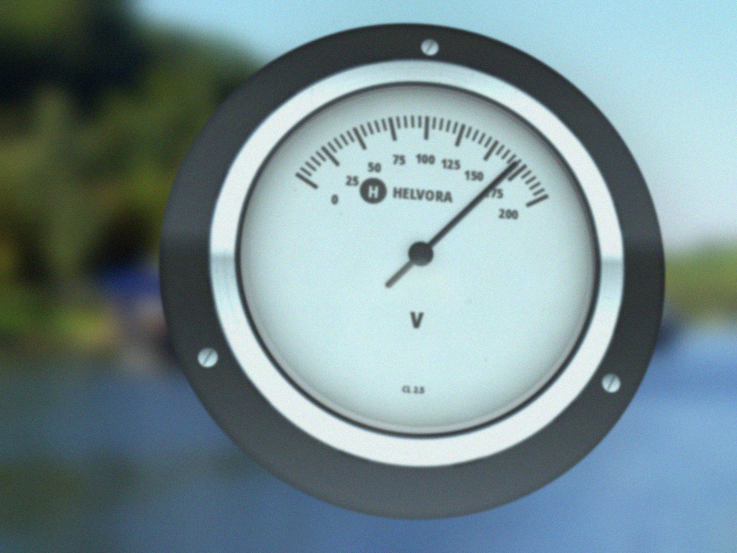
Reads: 170V
